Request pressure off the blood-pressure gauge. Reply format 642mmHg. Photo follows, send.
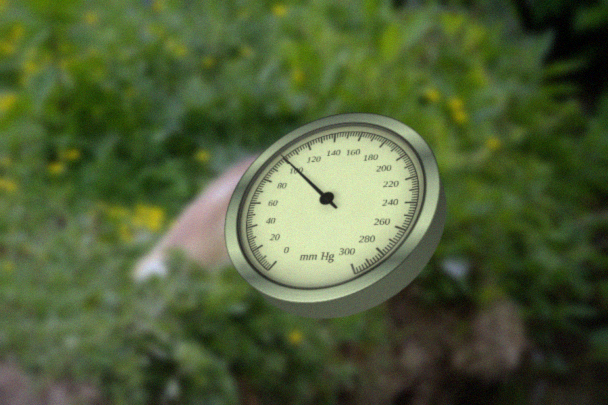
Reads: 100mmHg
